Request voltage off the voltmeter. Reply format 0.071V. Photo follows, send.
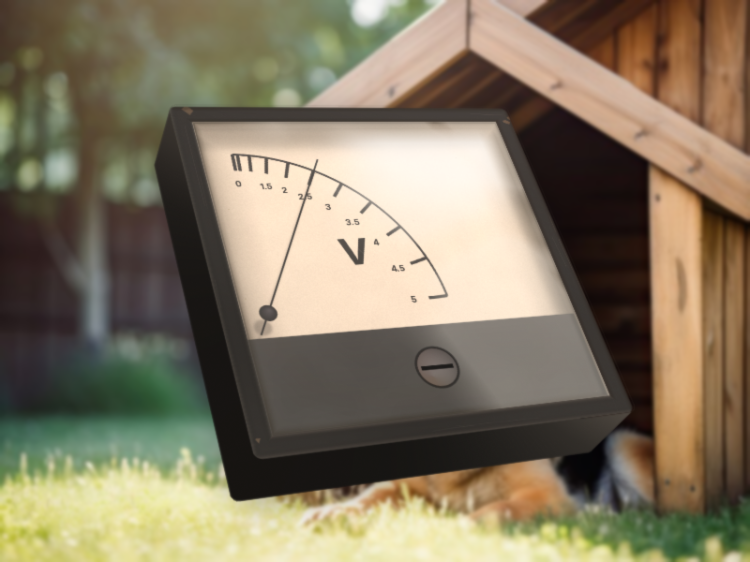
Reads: 2.5V
